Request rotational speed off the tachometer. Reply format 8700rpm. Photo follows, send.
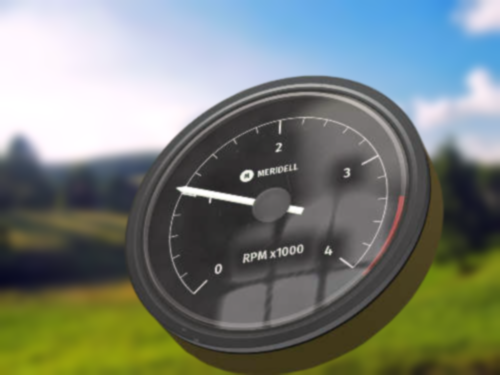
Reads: 1000rpm
